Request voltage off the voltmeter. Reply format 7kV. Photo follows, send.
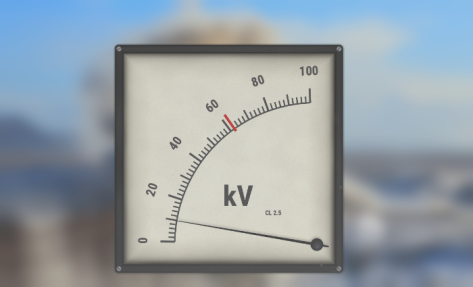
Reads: 10kV
